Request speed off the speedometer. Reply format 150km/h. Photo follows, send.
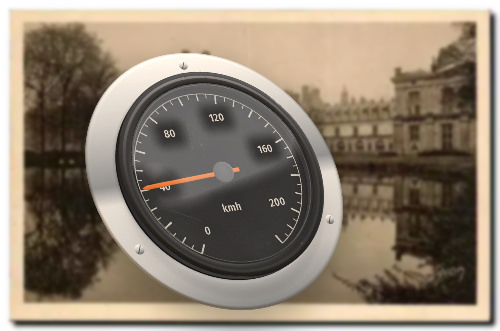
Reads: 40km/h
